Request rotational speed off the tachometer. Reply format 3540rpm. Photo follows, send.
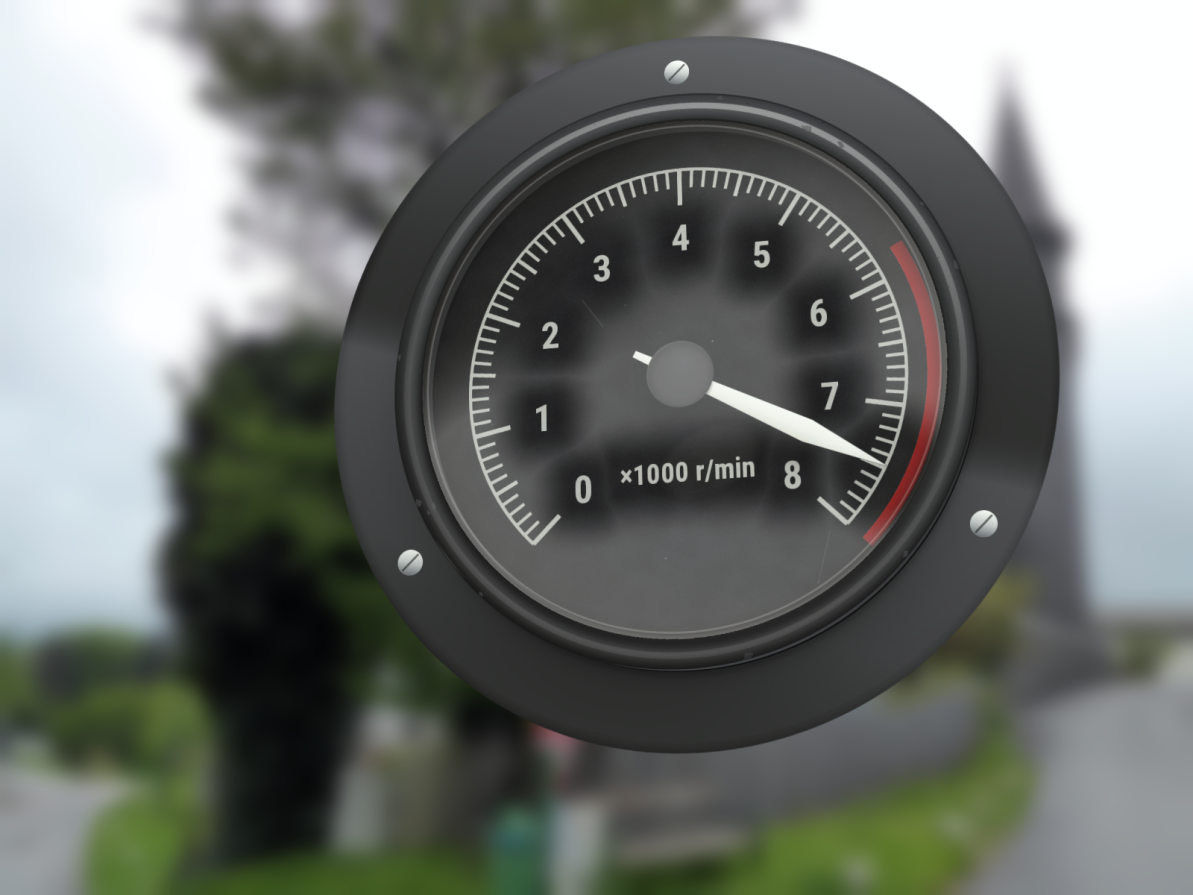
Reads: 7500rpm
